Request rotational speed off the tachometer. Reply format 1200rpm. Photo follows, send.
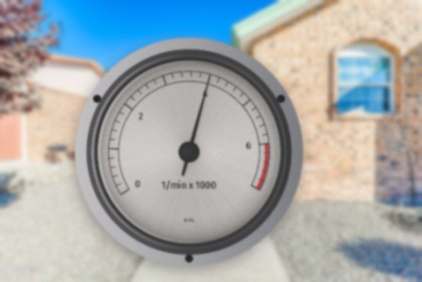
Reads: 4000rpm
